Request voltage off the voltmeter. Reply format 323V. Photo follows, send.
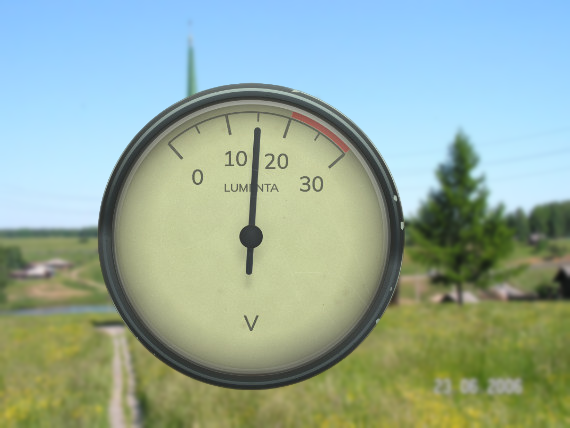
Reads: 15V
